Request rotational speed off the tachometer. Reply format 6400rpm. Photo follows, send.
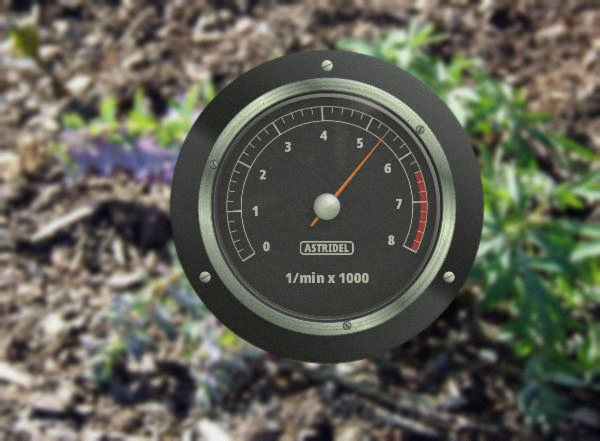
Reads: 5400rpm
